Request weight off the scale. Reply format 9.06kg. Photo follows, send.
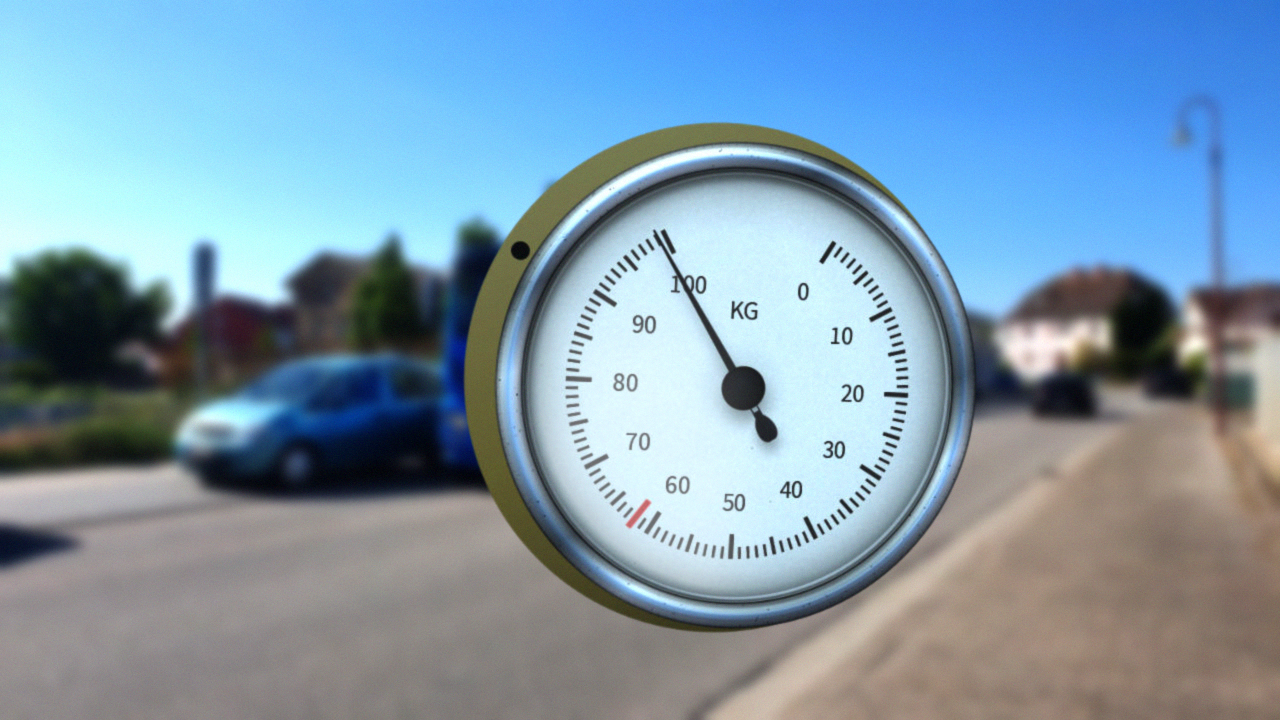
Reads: 99kg
